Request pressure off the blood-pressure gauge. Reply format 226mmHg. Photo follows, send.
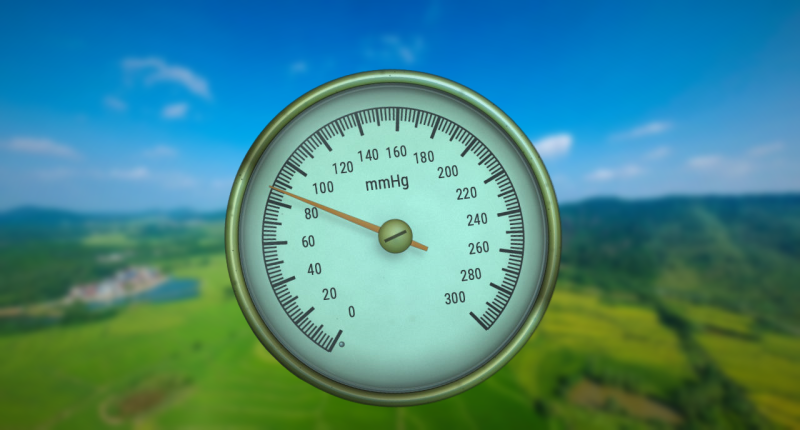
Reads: 86mmHg
